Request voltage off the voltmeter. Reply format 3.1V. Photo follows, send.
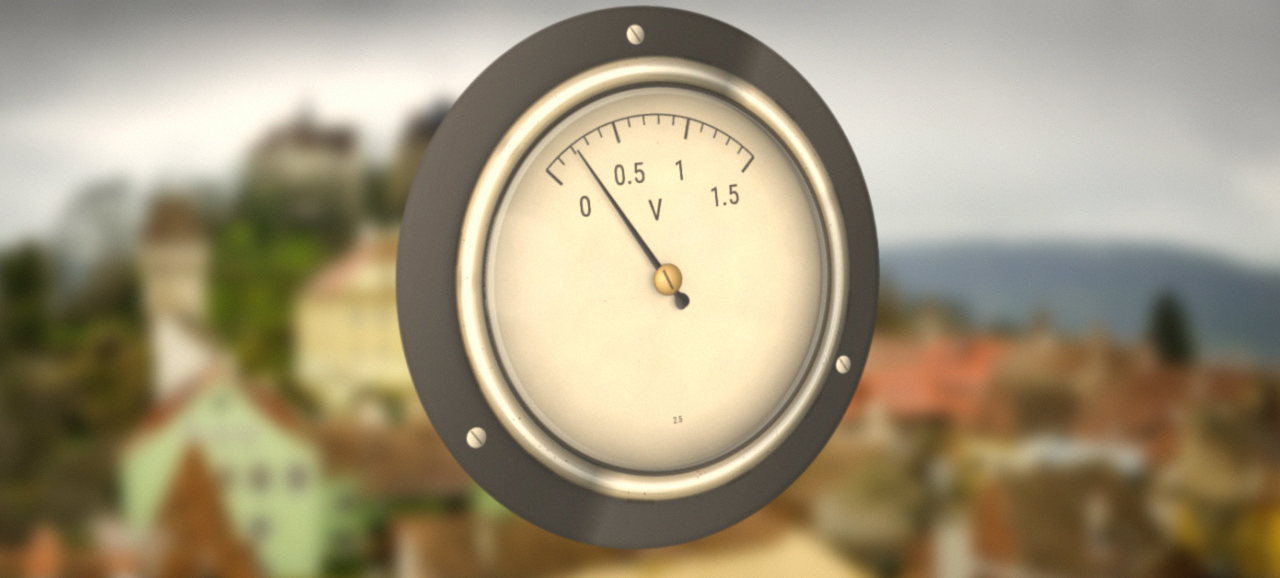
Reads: 0.2V
